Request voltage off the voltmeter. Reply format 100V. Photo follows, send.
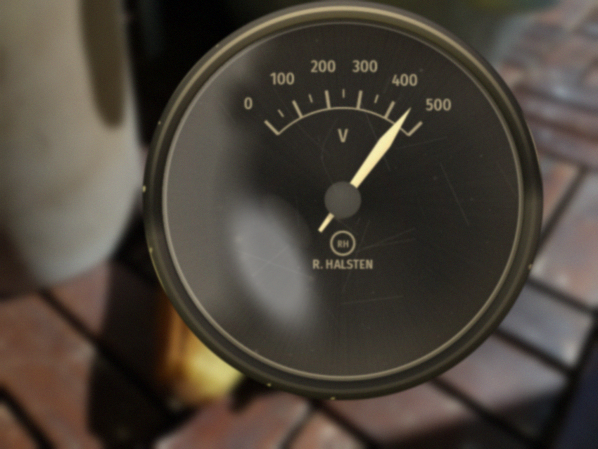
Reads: 450V
